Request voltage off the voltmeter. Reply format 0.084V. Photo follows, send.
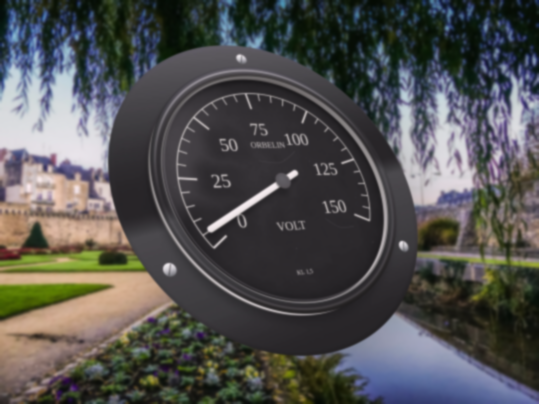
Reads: 5V
